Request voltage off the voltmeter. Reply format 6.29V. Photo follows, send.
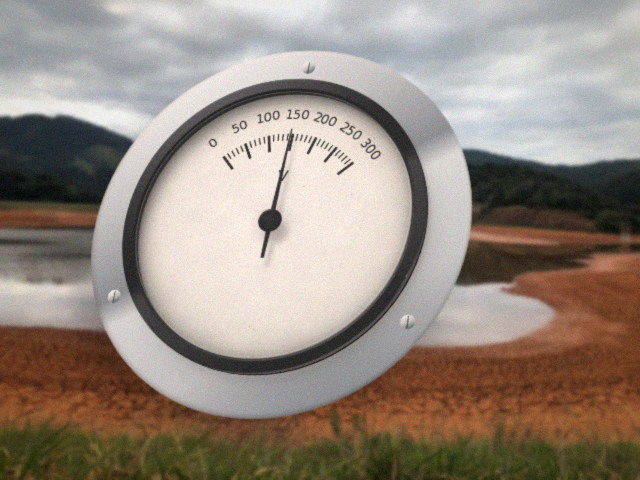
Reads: 150V
